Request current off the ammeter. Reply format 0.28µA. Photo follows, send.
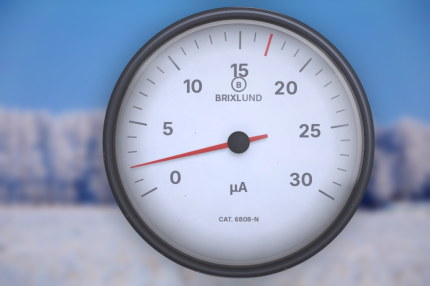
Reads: 2µA
